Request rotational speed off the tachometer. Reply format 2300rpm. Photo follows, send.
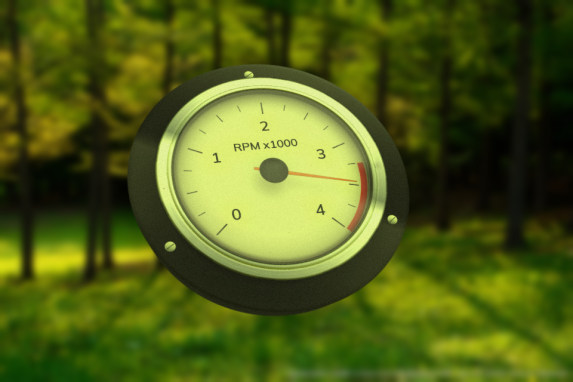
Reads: 3500rpm
